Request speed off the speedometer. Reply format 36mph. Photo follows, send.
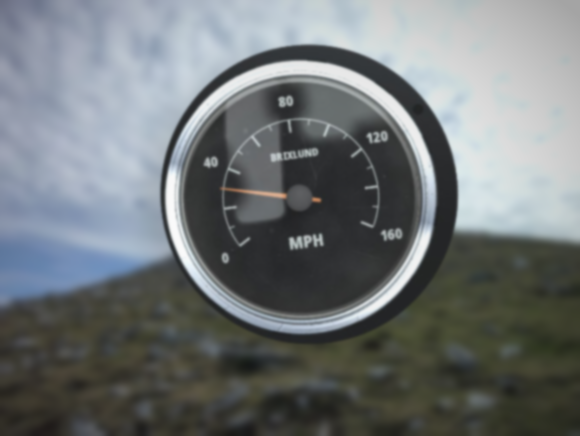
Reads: 30mph
